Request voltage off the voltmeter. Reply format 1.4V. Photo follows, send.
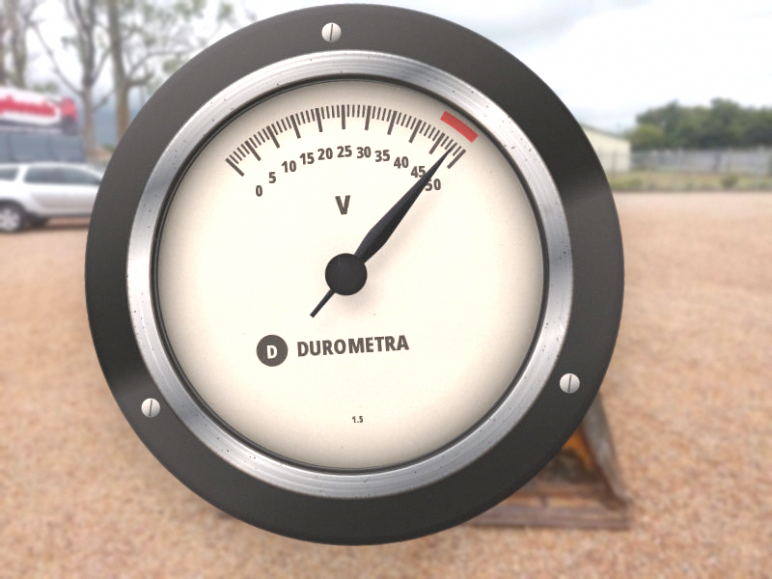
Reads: 48V
